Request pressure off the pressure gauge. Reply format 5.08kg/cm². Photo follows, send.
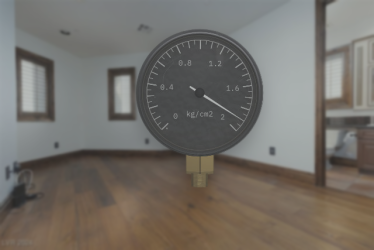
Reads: 1.9kg/cm²
